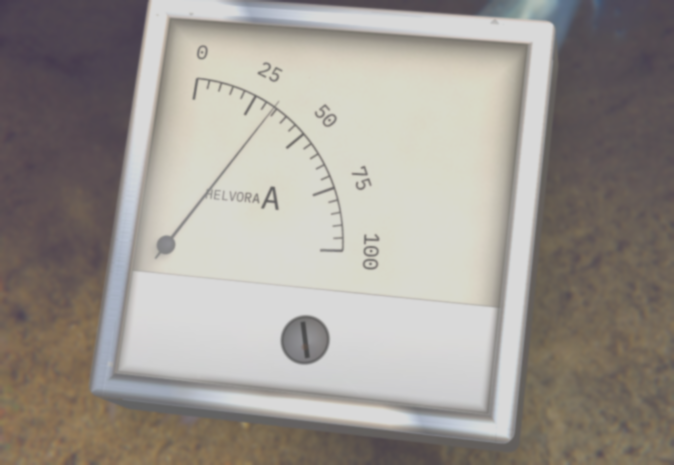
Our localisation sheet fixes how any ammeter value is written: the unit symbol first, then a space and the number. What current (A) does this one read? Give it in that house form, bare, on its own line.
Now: A 35
